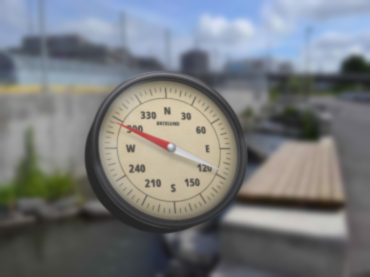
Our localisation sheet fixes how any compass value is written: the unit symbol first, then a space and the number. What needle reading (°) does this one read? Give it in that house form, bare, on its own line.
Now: ° 295
